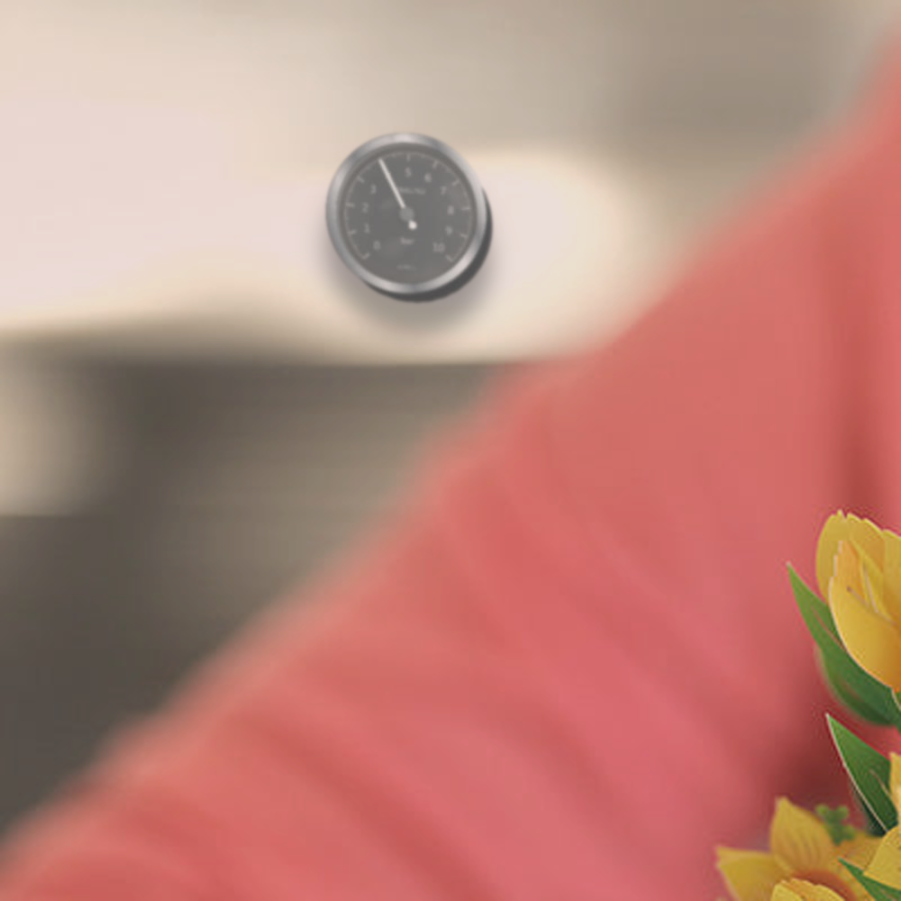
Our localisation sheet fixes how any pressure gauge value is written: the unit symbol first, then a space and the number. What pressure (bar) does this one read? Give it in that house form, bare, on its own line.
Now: bar 4
